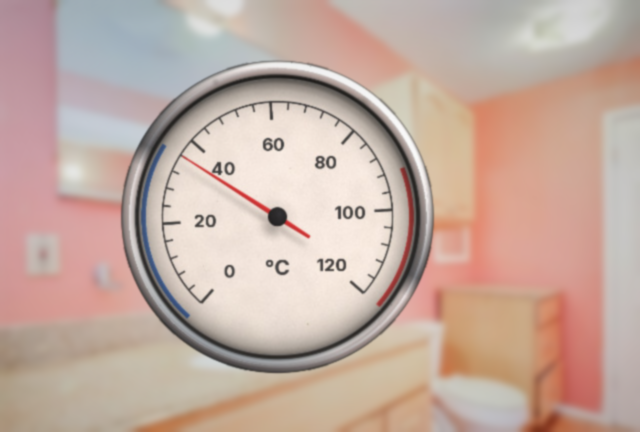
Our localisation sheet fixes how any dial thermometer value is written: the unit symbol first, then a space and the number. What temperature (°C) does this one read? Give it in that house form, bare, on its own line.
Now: °C 36
